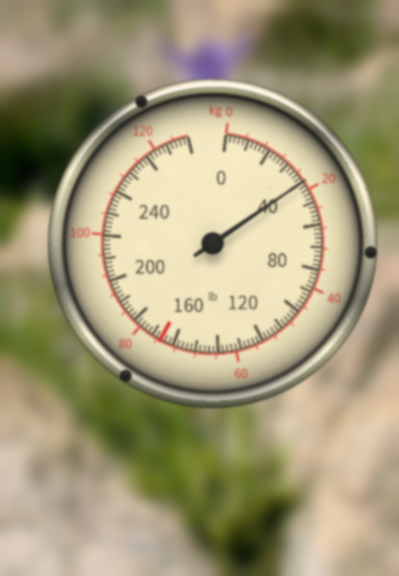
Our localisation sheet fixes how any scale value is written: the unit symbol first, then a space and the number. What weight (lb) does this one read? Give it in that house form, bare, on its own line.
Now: lb 40
